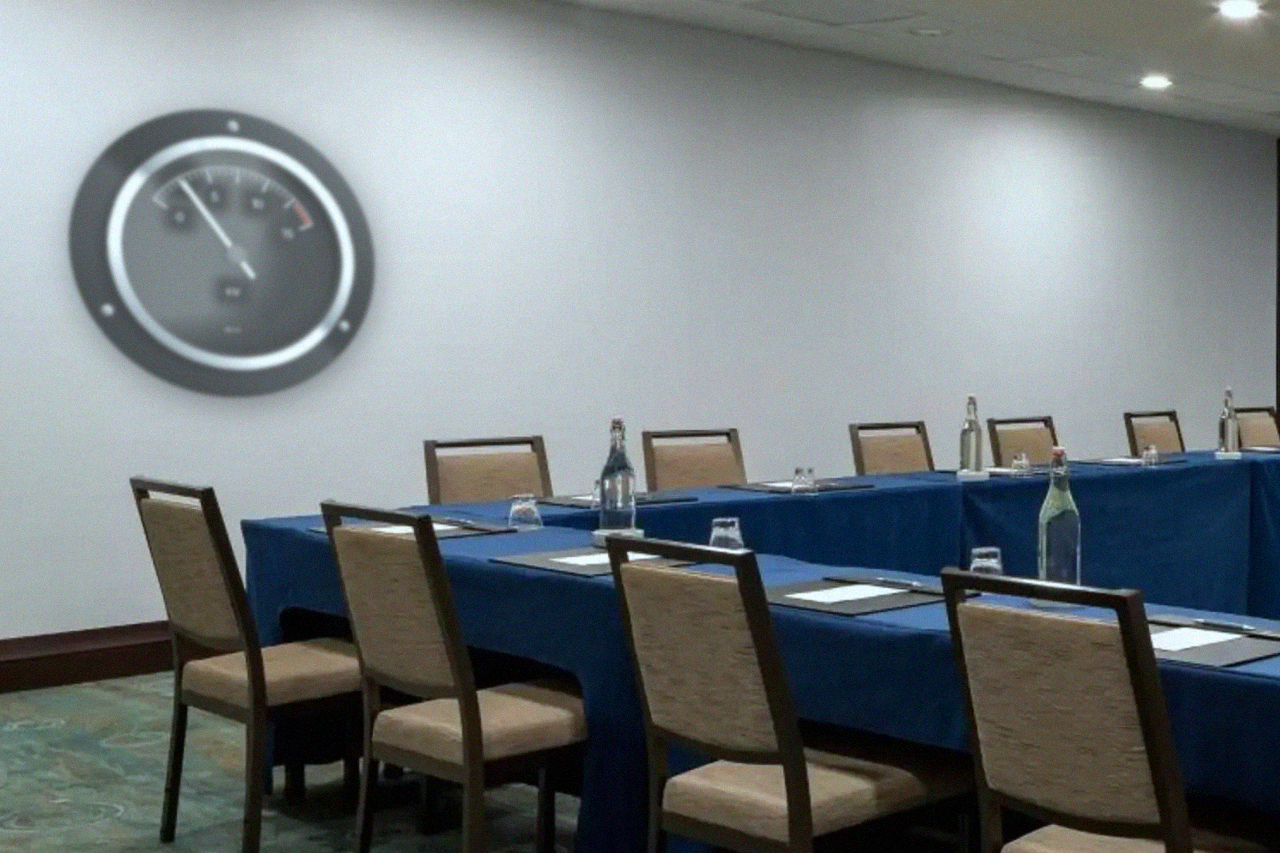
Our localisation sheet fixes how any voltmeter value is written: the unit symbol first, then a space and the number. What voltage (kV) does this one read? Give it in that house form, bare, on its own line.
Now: kV 2.5
